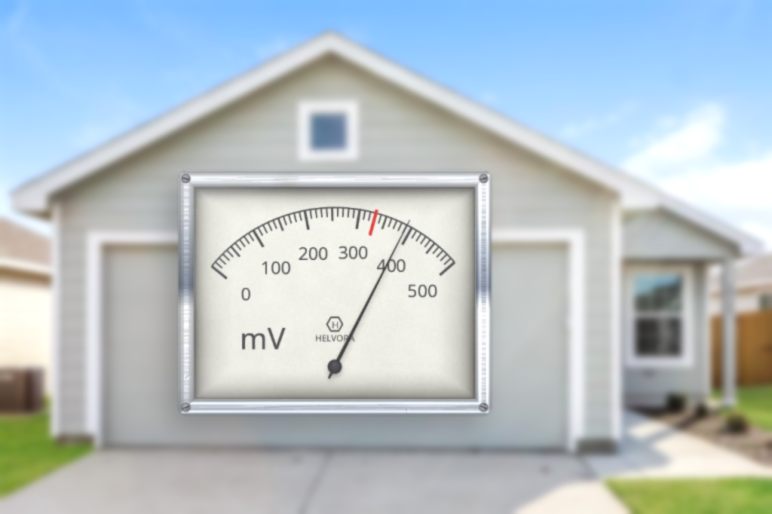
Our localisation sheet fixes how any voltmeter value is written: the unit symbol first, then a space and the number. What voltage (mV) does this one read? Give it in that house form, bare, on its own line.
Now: mV 390
